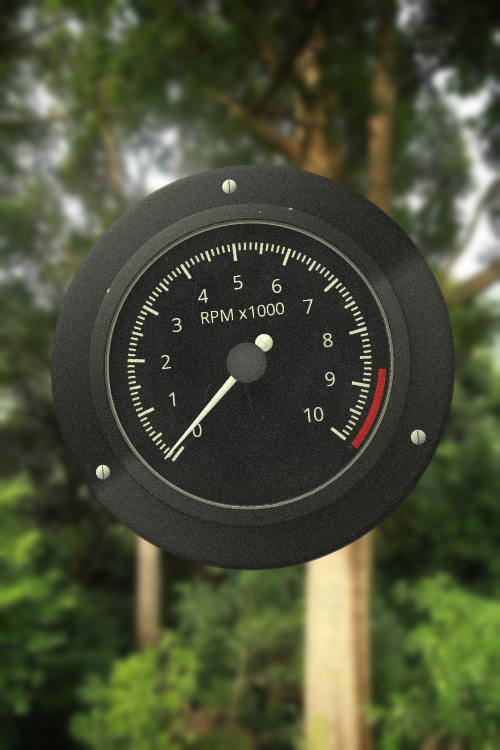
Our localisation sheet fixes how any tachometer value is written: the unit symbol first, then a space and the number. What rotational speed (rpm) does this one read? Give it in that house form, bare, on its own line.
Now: rpm 100
